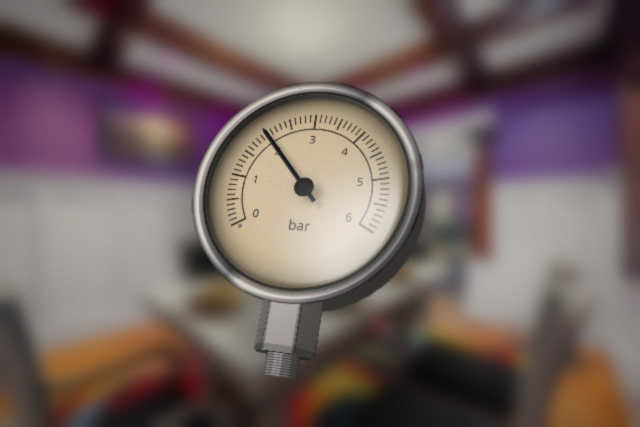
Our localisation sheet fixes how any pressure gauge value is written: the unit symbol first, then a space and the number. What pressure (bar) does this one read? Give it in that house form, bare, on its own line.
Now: bar 2
